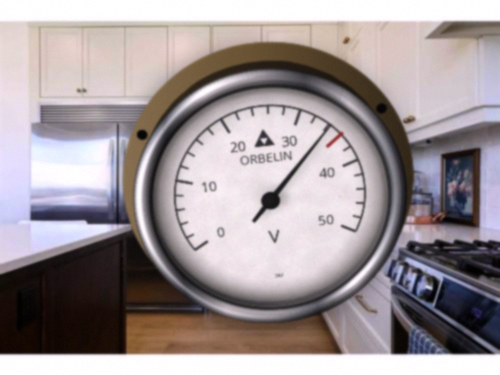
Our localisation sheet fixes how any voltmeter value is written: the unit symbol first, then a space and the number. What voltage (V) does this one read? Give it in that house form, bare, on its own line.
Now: V 34
